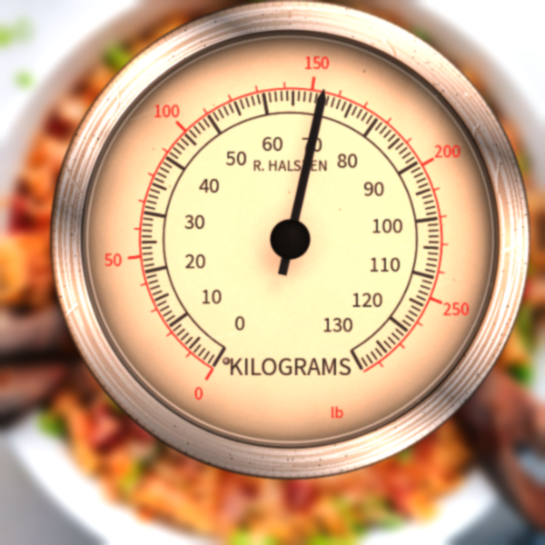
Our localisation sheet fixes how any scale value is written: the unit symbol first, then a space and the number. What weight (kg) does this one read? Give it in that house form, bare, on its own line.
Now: kg 70
